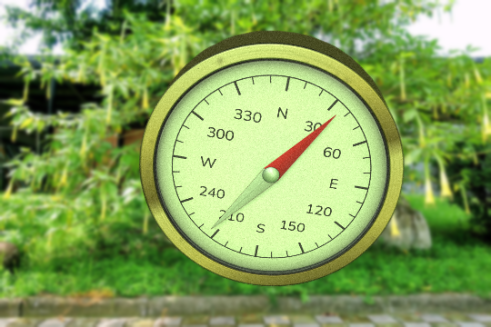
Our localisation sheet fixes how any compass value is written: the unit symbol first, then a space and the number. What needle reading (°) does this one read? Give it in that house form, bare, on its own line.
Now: ° 35
